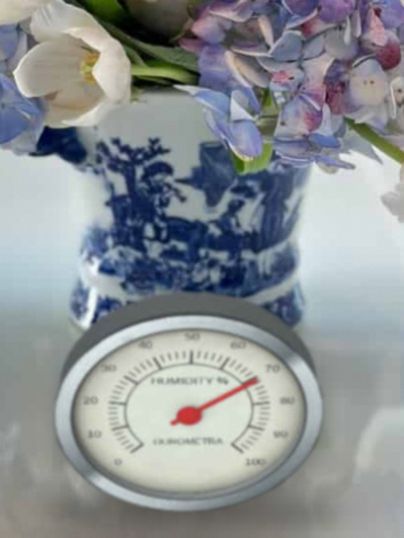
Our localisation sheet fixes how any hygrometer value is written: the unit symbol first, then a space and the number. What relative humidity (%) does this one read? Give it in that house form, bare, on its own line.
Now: % 70
